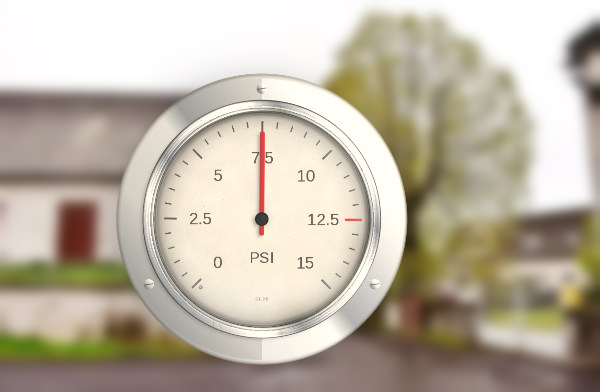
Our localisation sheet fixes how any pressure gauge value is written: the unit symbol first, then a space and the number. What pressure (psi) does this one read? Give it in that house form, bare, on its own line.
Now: psi 7.5
